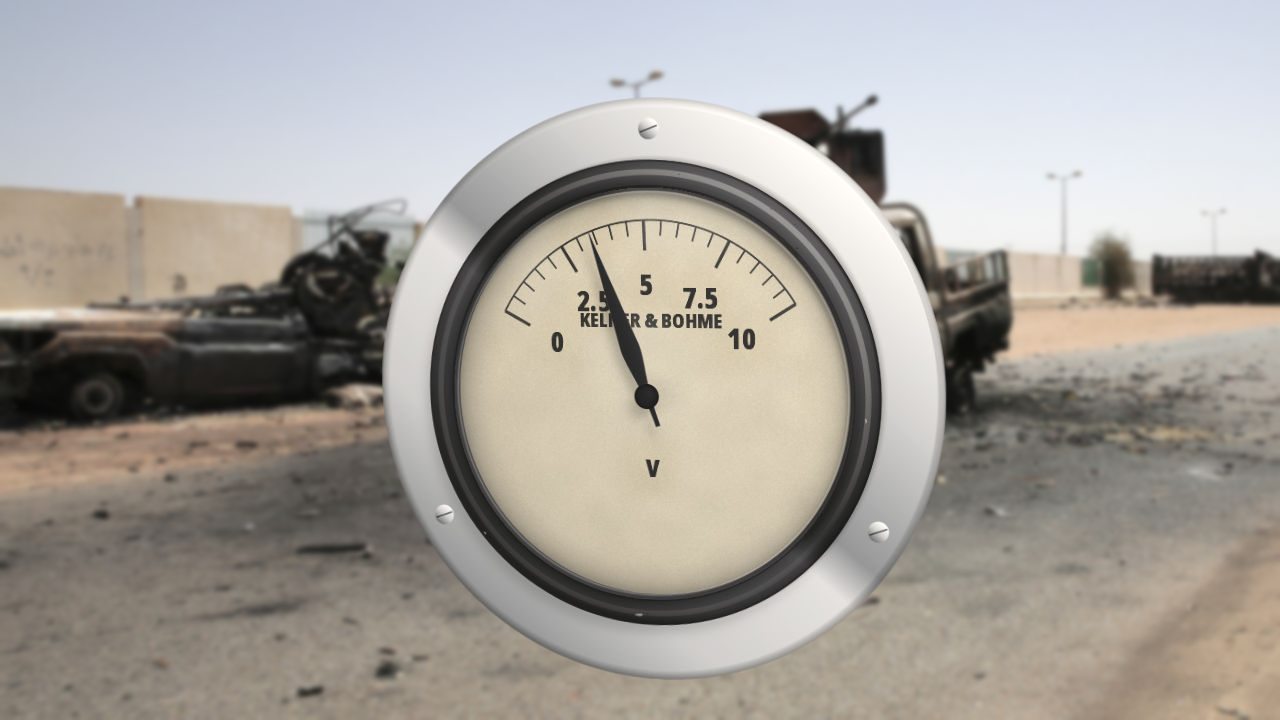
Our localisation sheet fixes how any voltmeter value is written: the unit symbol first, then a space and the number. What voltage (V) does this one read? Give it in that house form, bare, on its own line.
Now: V 3.5
